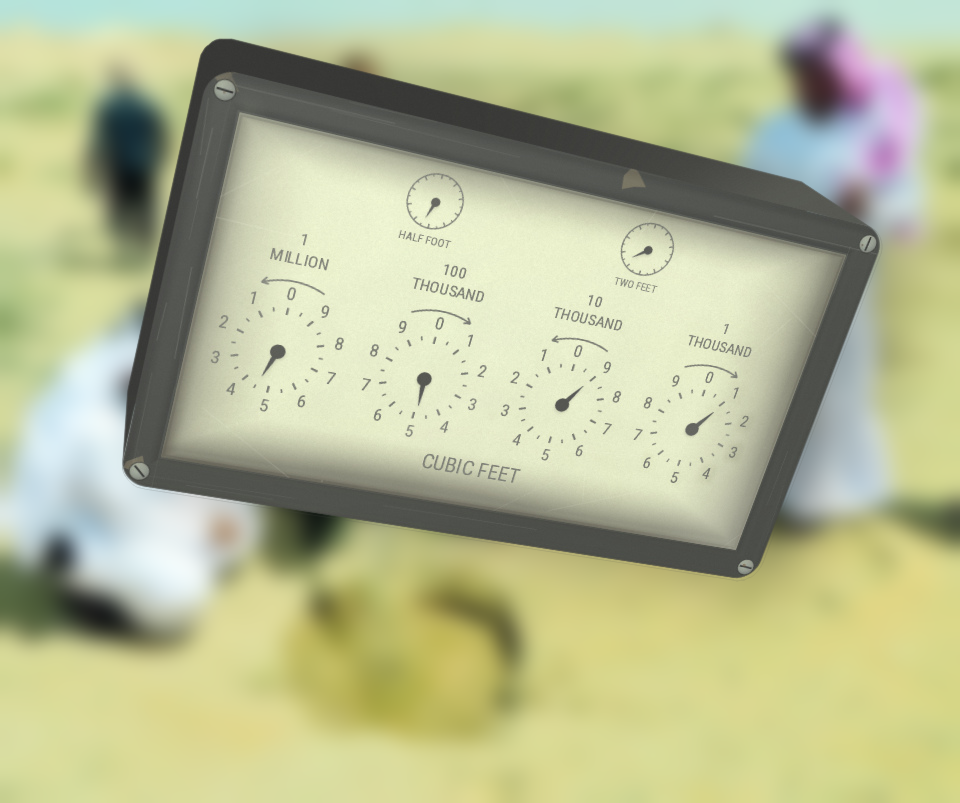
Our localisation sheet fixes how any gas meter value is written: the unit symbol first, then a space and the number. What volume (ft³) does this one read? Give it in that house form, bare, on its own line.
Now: ft³ 449100
